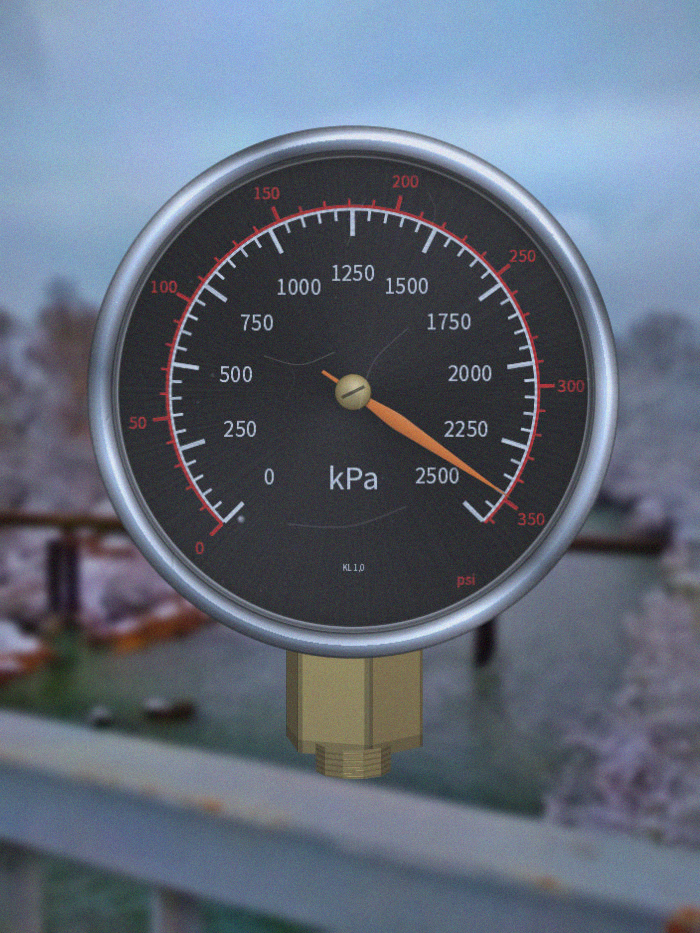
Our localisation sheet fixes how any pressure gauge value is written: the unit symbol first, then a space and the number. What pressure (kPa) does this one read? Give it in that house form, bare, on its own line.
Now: kPa 2400
